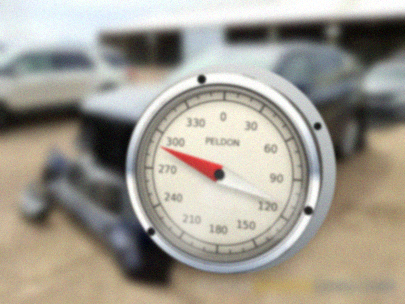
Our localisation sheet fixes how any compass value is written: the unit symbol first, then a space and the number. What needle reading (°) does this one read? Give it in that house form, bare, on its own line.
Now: ° 290
